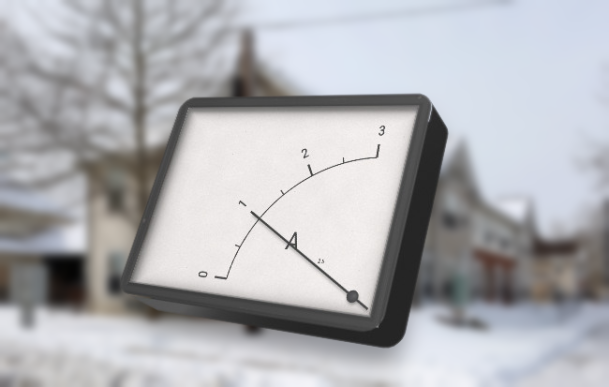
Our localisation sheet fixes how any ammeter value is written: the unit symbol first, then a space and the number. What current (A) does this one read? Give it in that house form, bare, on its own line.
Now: A 1
